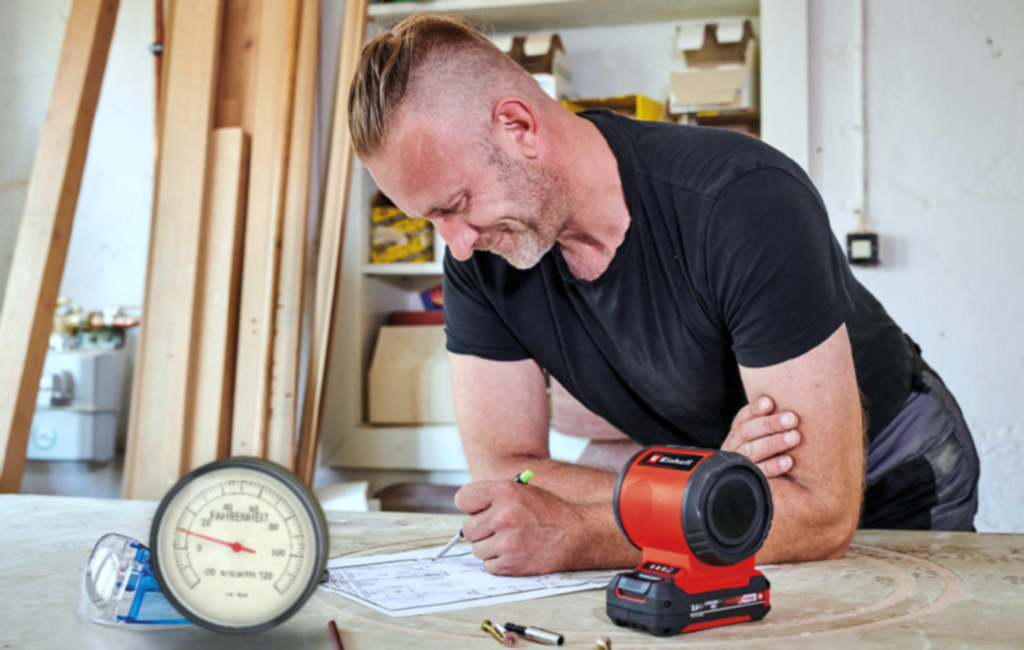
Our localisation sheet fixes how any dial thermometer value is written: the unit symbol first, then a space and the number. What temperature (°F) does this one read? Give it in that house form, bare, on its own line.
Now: °F 10
